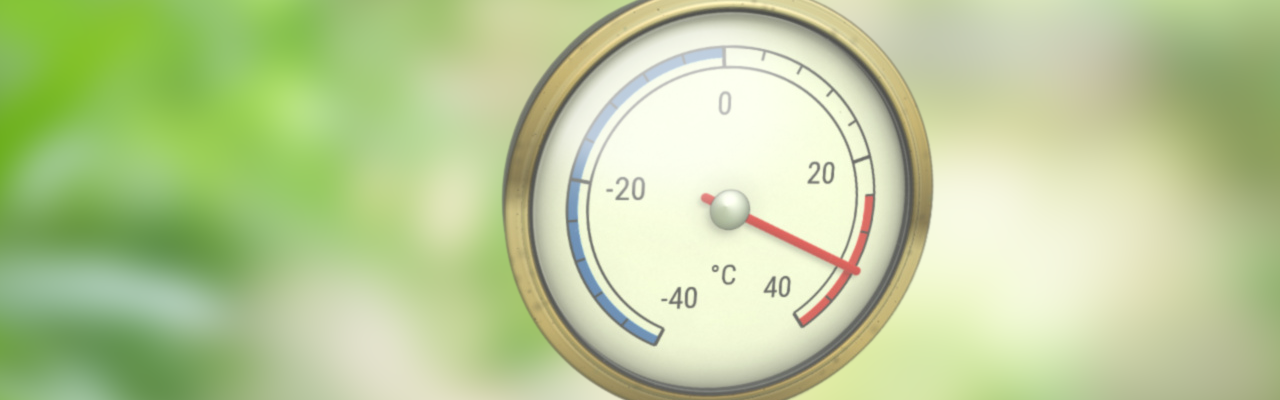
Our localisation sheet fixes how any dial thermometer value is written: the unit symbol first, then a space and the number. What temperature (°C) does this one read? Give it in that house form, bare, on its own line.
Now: °C 32
